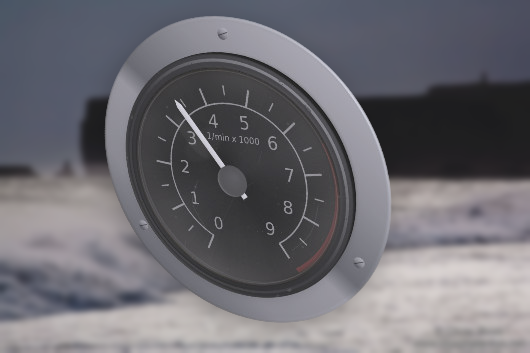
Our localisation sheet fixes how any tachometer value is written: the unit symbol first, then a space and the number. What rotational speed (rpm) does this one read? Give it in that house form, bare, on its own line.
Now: rpm 3500
